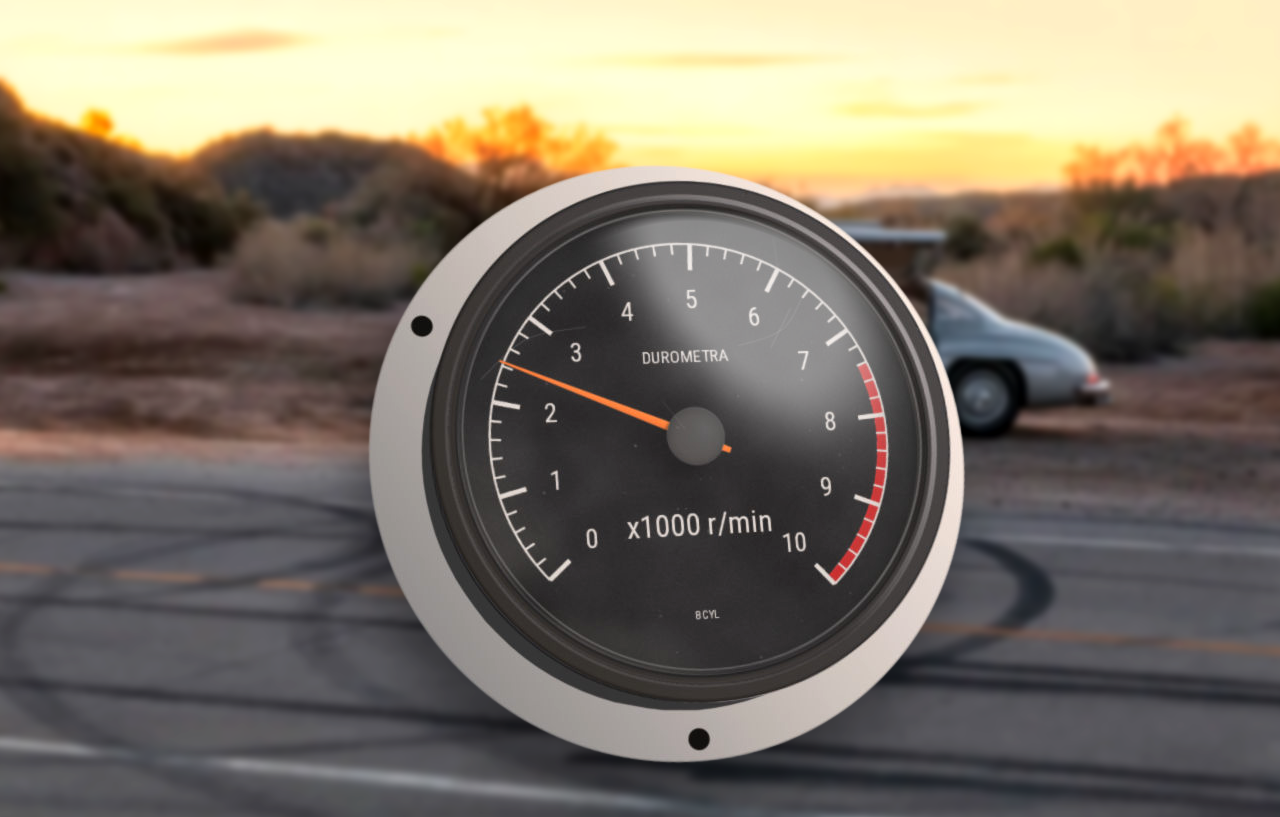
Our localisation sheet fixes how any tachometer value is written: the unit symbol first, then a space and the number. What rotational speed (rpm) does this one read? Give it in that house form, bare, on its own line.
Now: rpm 2400
